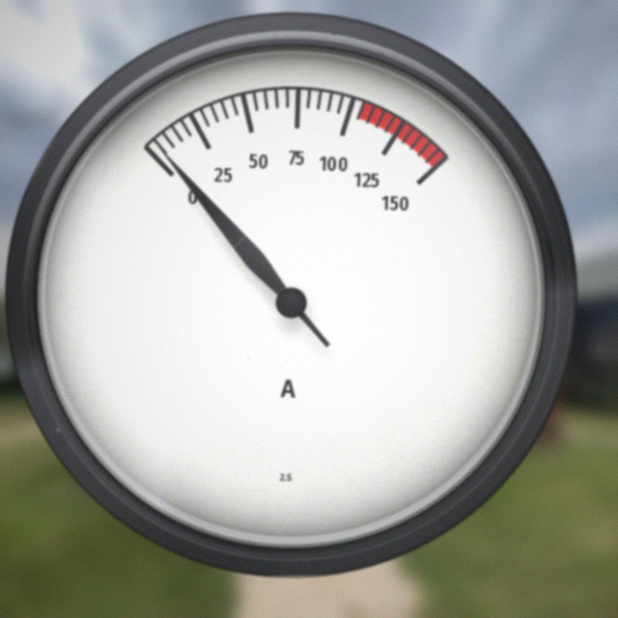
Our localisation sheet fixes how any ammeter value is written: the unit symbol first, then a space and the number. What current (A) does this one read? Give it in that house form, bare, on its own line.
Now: A 5
